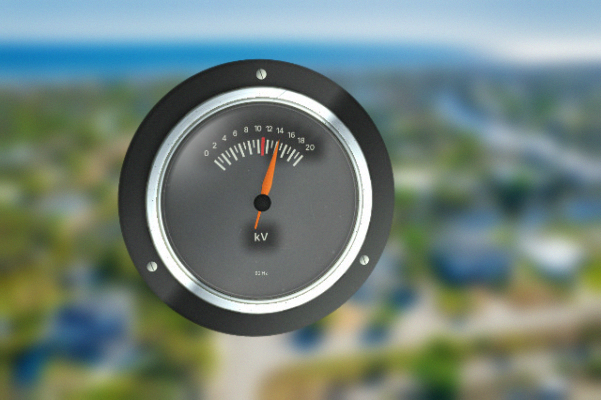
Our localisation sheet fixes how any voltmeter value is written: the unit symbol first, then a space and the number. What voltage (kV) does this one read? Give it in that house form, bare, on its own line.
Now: kV 14
